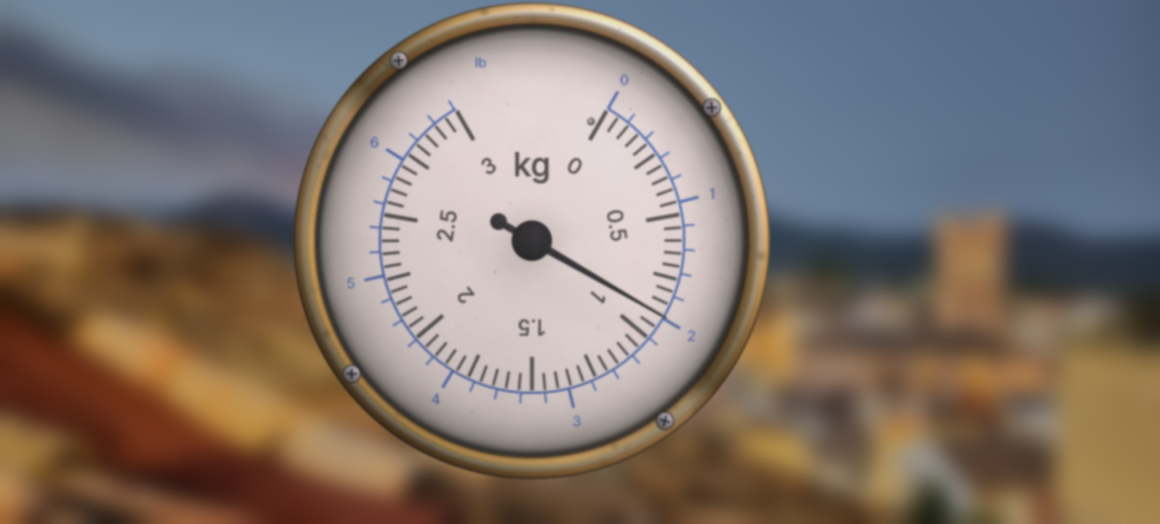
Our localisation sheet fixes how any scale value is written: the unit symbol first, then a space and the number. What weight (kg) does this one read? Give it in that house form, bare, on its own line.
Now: kg 0.9
